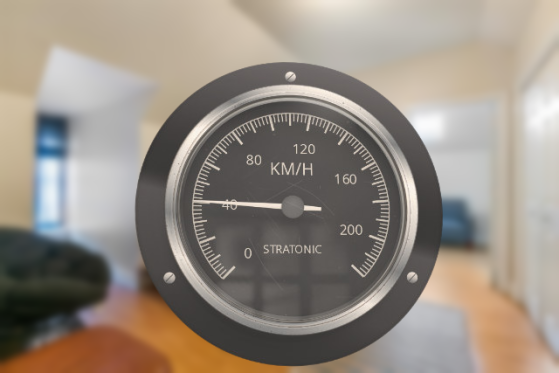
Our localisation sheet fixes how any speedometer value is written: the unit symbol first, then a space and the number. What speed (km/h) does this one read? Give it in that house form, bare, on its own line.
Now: km/h 40
